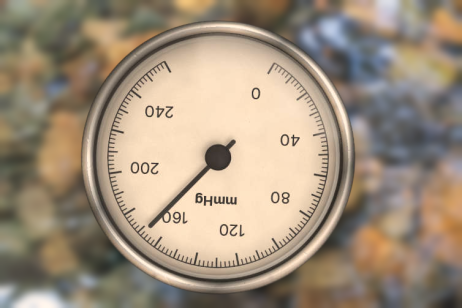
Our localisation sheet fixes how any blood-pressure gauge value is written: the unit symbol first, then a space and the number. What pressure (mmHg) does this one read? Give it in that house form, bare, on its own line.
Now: mmHg 168
